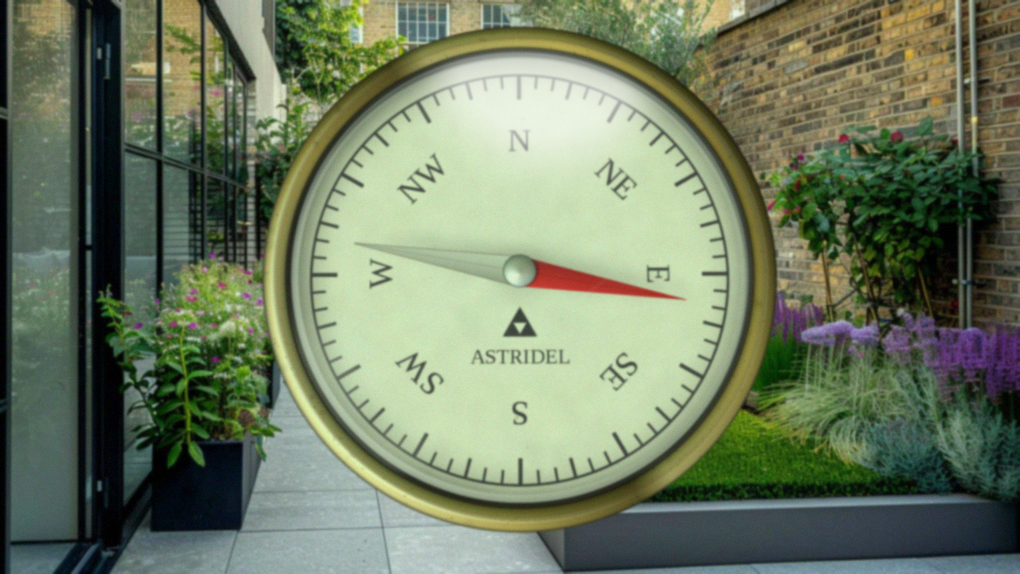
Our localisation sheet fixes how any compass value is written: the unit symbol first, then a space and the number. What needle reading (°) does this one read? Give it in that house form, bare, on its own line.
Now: ° 100
